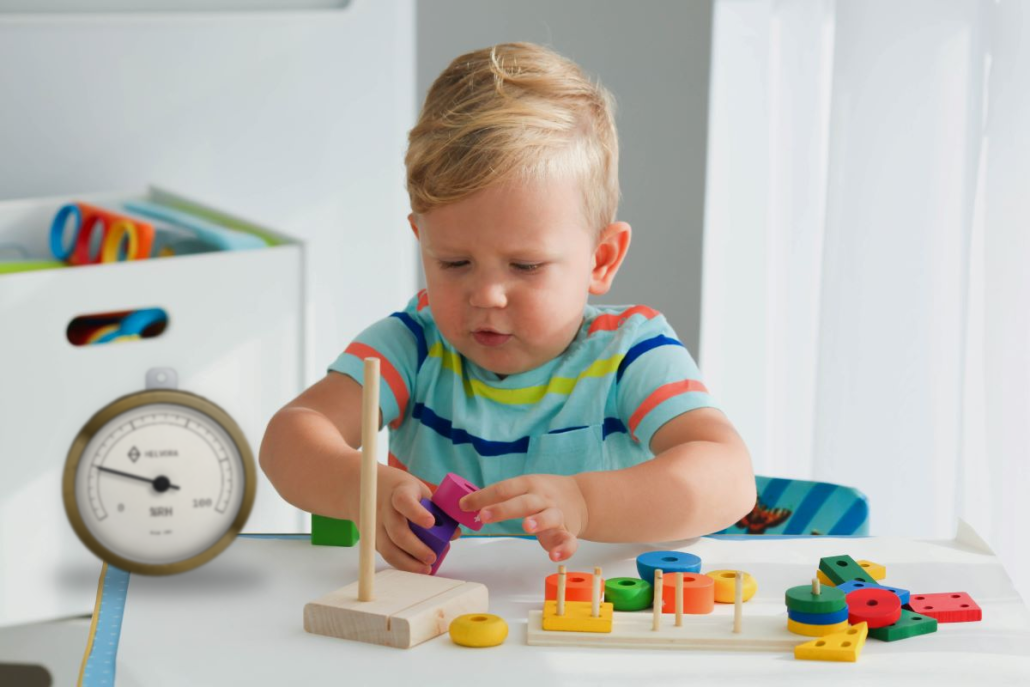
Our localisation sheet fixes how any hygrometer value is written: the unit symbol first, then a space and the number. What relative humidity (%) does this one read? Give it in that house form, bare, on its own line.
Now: % 20
